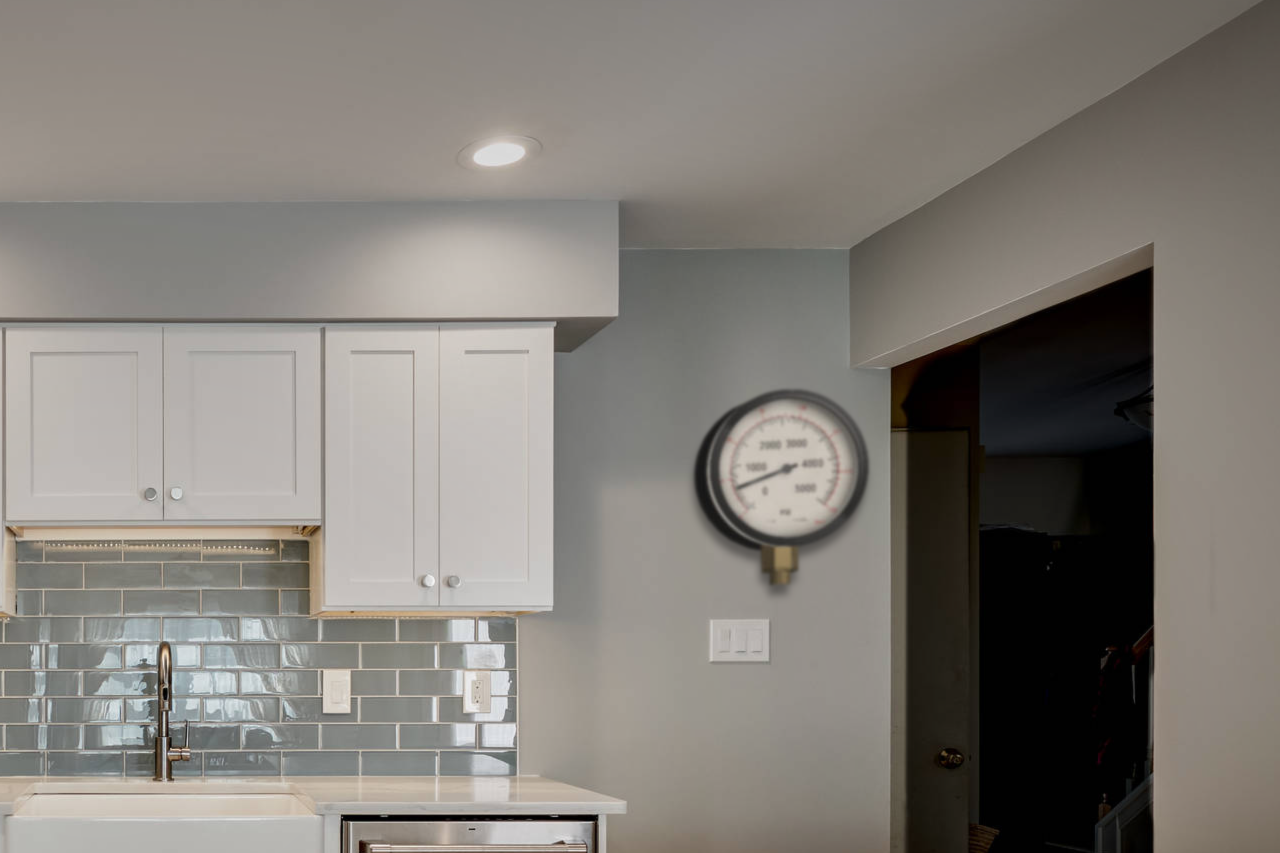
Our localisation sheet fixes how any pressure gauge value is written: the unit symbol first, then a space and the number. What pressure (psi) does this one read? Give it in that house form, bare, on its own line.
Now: psi 500
